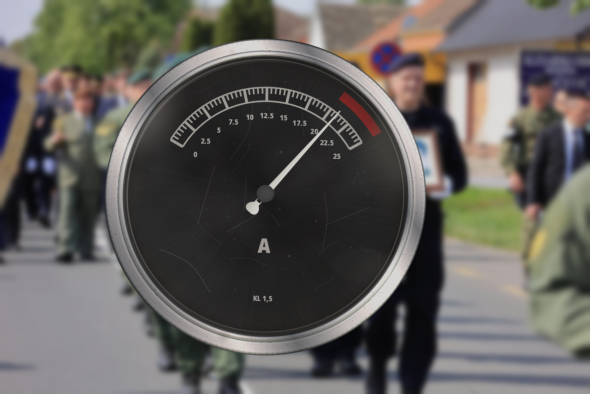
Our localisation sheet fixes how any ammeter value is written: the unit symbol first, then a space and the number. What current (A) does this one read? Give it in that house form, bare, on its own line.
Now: A 21
